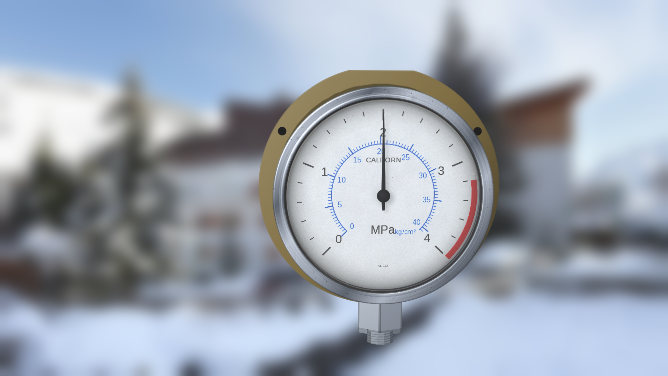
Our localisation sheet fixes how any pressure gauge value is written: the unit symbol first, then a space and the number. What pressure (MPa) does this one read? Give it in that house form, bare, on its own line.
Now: MPa 2
